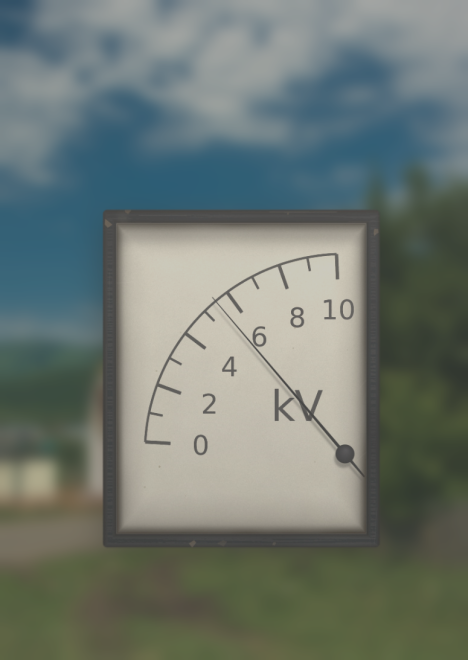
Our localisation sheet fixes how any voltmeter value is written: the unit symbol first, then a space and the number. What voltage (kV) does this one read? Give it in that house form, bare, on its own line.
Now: kV 5.5
